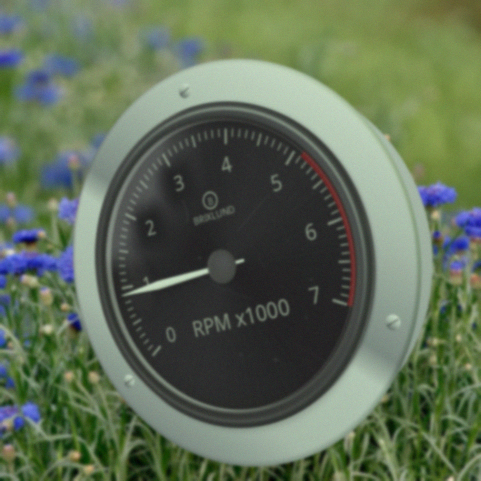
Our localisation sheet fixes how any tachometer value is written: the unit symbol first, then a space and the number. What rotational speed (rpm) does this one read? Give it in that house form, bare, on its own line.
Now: rpm 900
